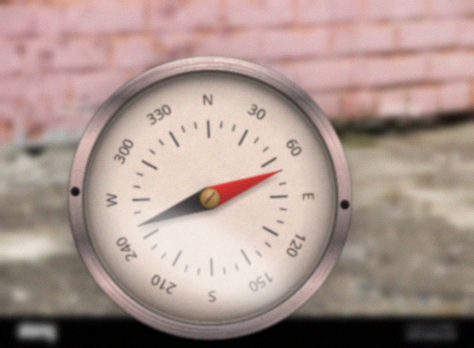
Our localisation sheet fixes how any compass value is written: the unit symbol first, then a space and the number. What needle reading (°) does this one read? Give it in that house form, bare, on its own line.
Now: ° 70
